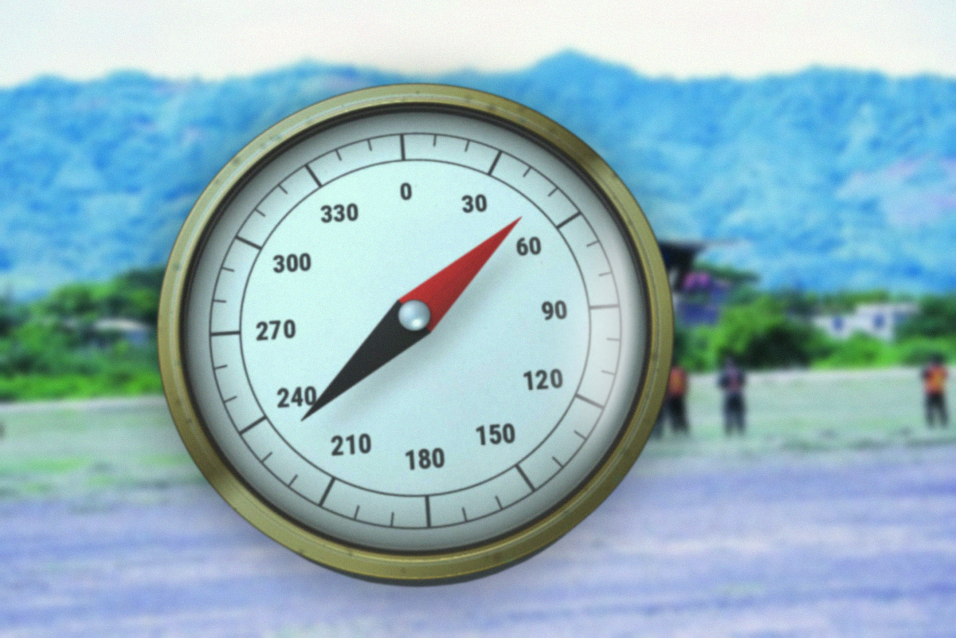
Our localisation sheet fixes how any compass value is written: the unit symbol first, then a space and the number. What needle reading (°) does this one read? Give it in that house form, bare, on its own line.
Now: ° 50
